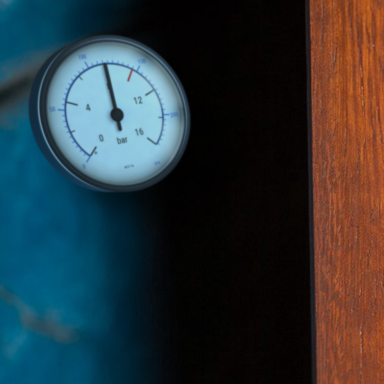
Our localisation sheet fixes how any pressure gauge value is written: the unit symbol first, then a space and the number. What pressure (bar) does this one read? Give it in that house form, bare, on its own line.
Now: bar 8
